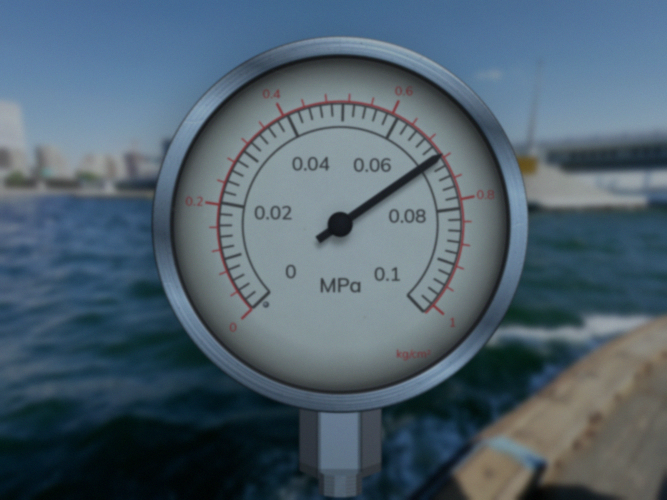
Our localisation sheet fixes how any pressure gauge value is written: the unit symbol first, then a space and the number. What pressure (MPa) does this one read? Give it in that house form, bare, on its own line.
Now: MPa 0.07
